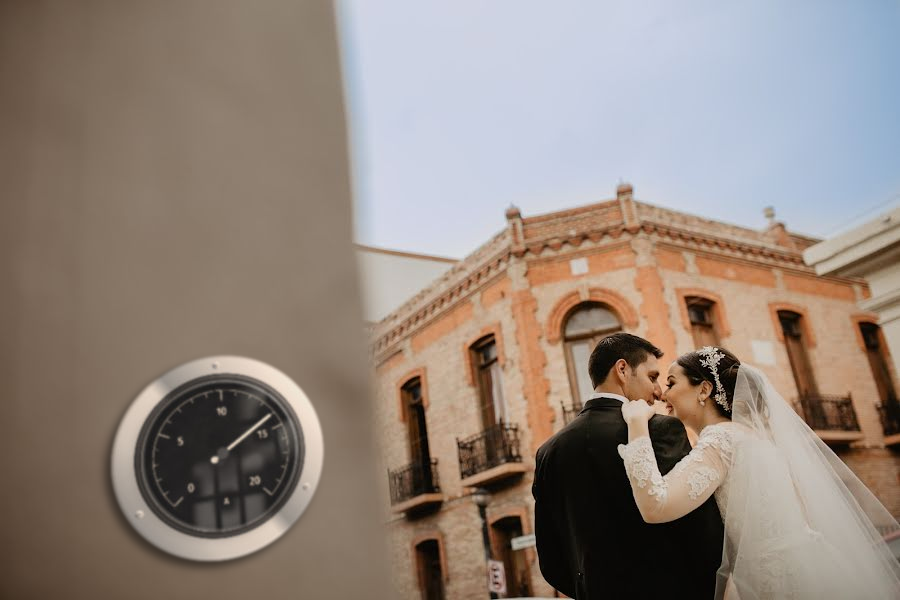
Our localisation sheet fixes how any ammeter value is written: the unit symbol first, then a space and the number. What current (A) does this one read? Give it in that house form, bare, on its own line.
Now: A 14
